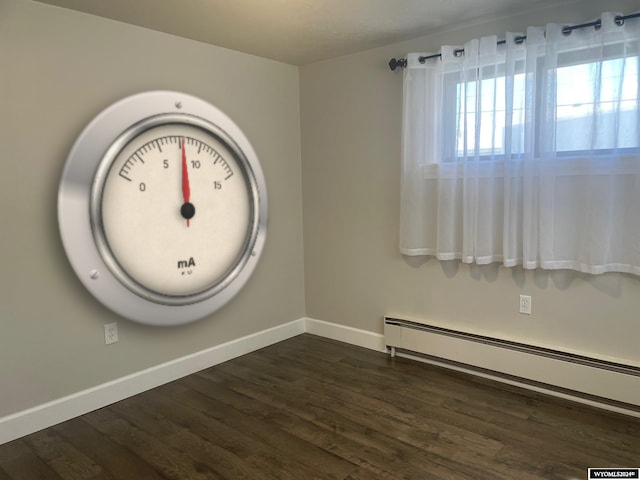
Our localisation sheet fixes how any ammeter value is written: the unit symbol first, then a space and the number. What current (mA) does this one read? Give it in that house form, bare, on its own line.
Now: mA 7.5
